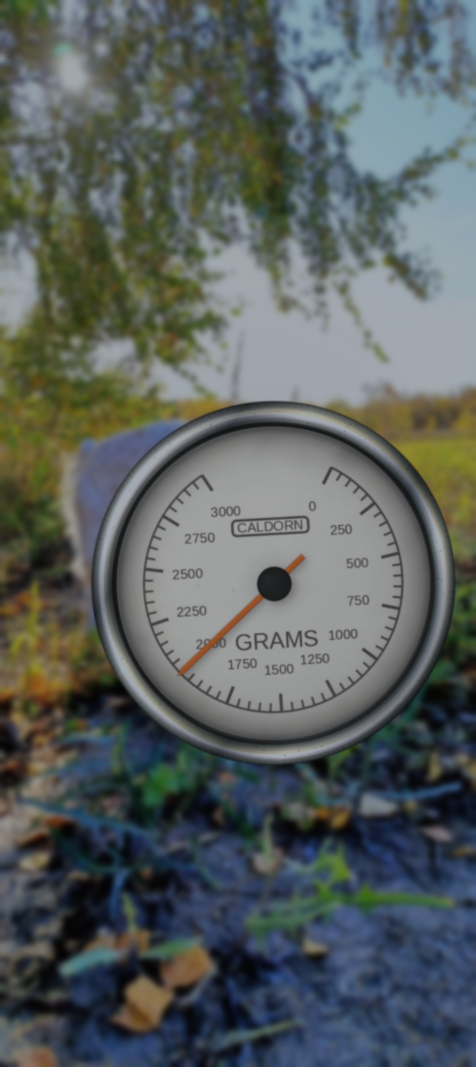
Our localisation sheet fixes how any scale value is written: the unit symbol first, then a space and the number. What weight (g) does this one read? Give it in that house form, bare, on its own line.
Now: g 2000
